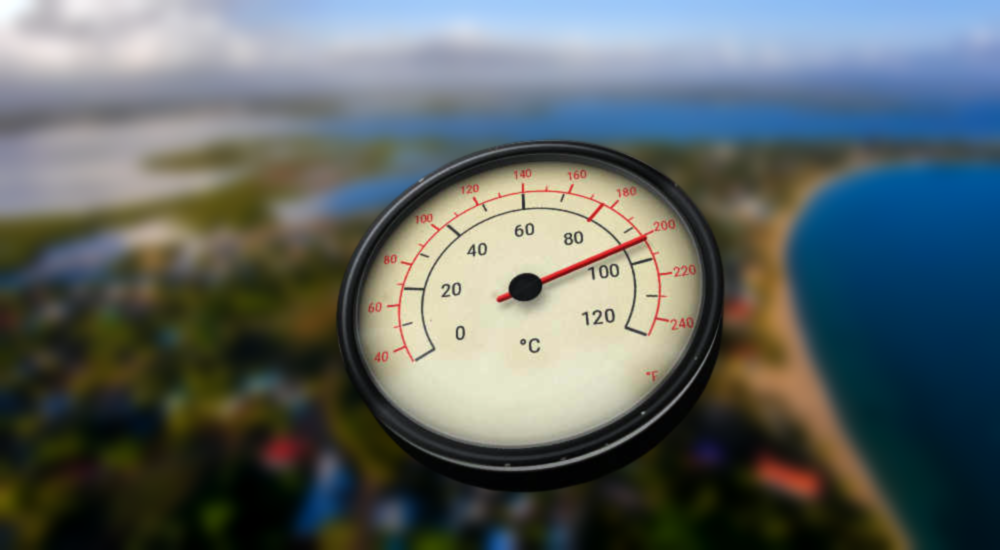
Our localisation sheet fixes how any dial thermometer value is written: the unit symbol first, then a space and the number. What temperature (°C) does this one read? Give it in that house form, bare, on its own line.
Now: °C 95
